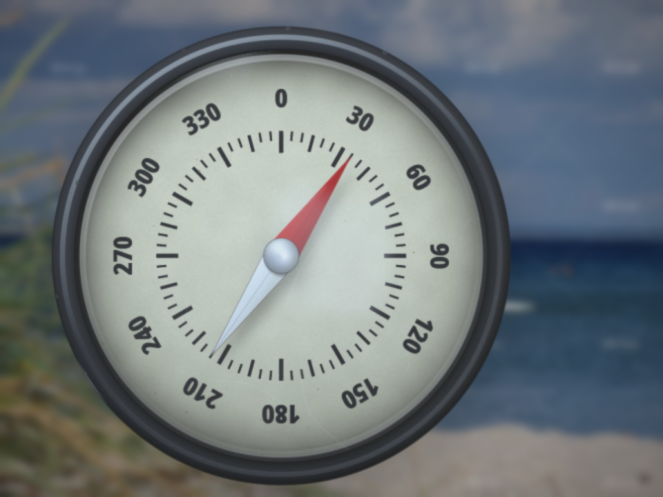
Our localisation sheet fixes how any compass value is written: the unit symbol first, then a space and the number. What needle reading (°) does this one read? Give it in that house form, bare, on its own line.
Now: ° 35
